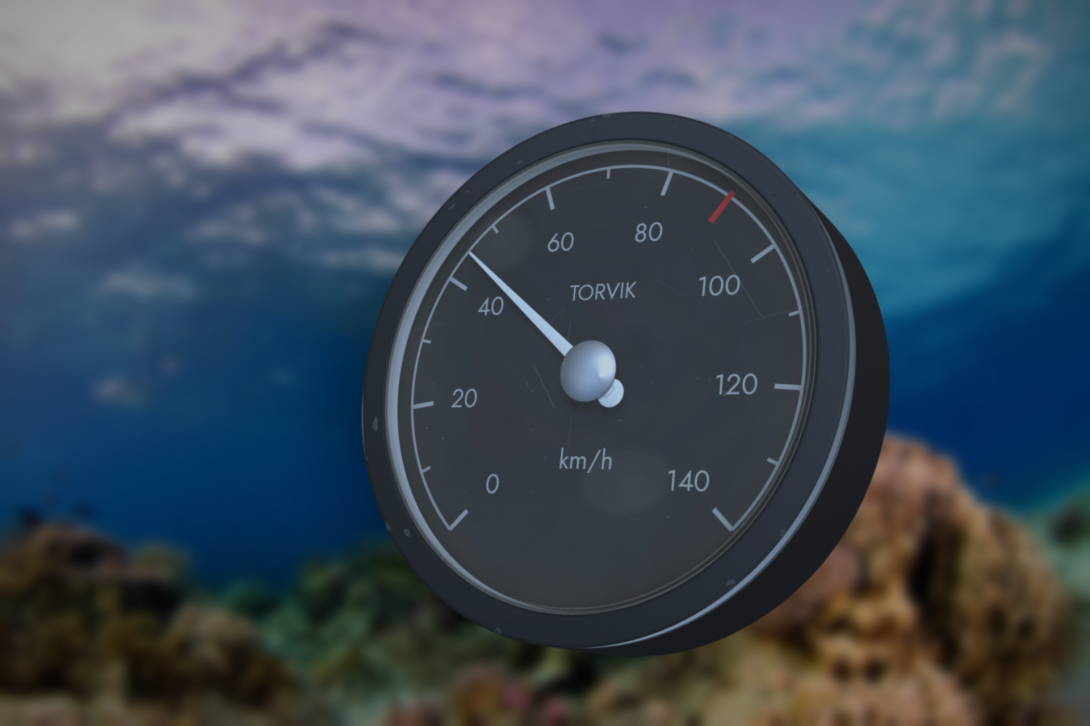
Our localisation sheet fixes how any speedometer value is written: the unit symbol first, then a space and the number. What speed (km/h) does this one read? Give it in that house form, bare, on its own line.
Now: km/h 45
